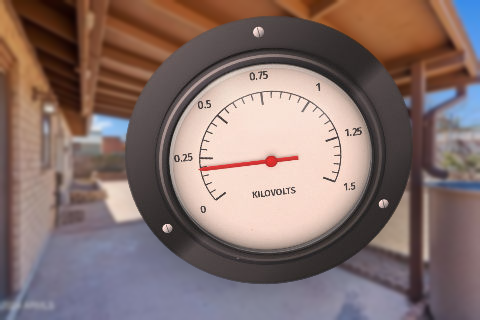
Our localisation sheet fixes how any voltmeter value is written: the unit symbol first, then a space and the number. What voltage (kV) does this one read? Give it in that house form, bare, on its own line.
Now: kV 0.2
